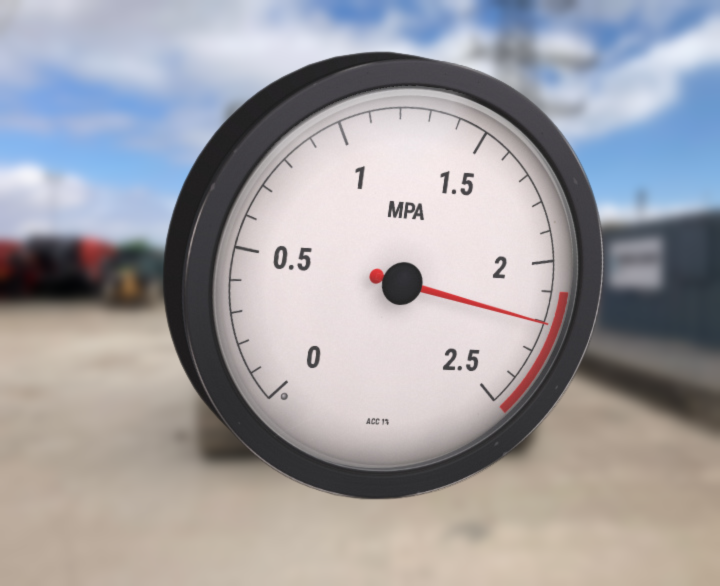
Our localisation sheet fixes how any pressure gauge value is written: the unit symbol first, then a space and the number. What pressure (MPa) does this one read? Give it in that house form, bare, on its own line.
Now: MPa 2.2
